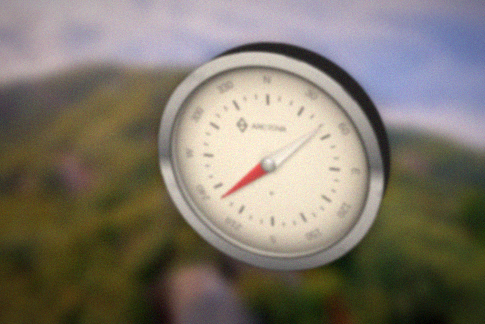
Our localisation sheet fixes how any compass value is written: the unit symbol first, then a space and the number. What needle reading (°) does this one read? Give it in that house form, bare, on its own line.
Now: ° 230
